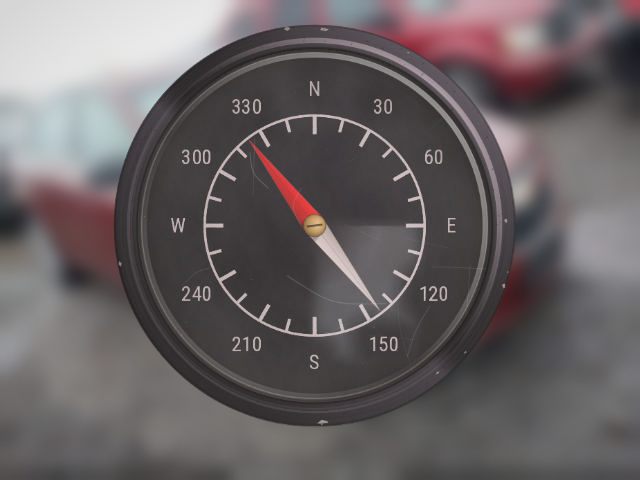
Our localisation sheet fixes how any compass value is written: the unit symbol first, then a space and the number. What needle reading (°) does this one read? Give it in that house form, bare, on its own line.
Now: ° 322.5
